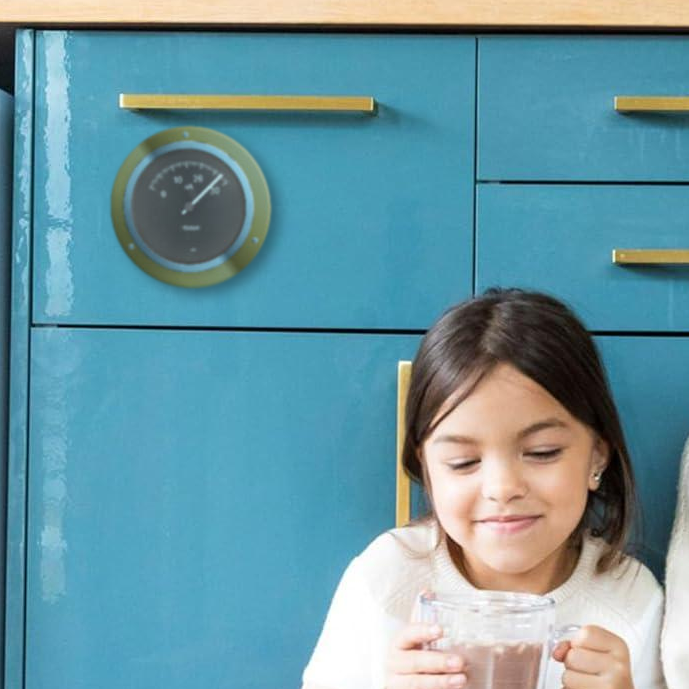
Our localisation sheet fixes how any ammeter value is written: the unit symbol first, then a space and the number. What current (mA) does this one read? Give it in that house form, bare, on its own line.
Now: mA 27.5
